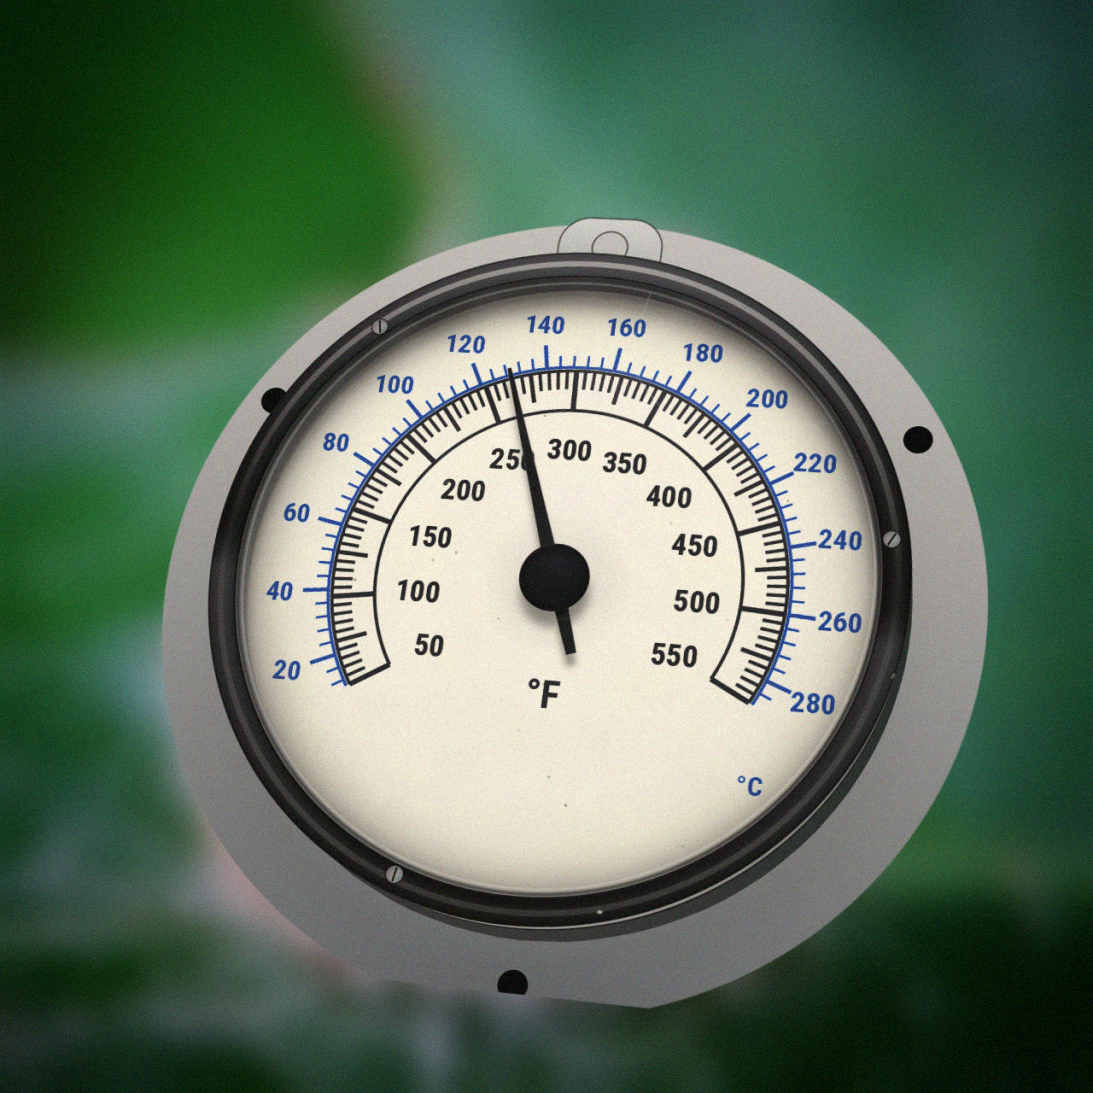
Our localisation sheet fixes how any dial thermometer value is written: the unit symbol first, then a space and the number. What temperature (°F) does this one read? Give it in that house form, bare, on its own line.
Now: °F 265
